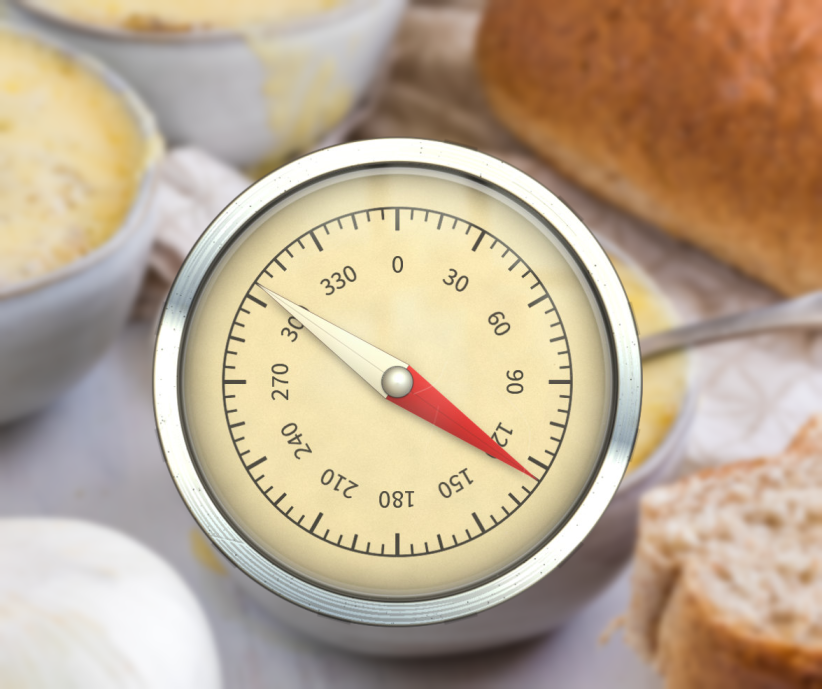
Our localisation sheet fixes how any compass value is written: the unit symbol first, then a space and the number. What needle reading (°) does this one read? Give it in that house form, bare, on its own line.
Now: ° 125
